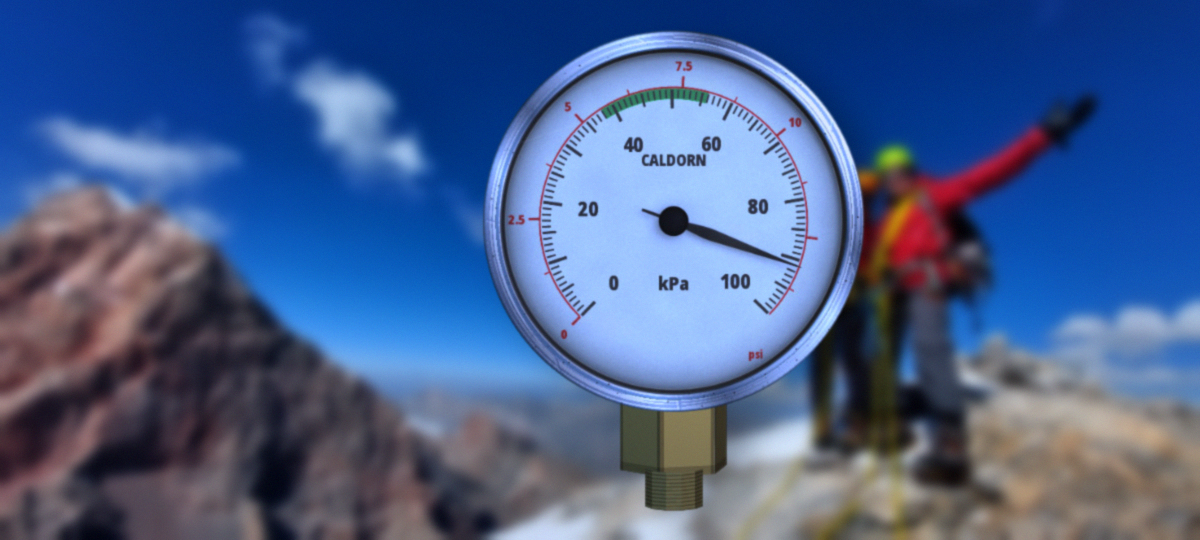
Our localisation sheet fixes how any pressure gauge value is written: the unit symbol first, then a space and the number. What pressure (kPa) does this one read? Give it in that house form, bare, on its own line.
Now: kPa 91
